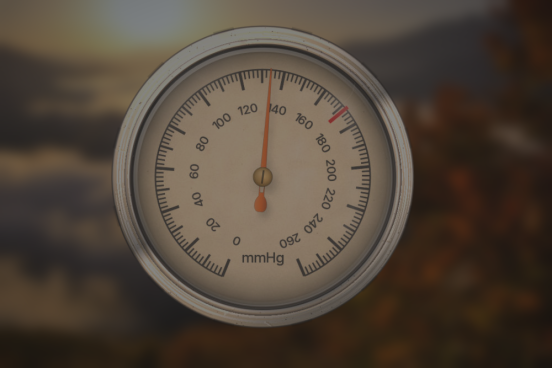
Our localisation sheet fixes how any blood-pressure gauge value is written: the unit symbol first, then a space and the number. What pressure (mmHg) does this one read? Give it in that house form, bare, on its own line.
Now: mmHg 134
